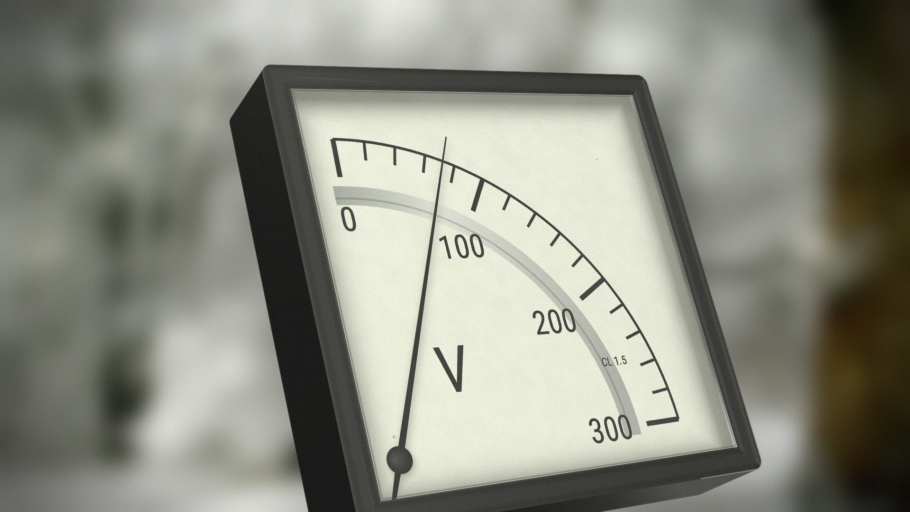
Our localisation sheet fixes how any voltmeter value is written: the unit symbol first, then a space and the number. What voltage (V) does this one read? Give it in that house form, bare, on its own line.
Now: V 70
